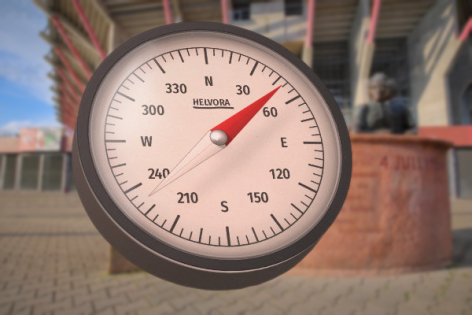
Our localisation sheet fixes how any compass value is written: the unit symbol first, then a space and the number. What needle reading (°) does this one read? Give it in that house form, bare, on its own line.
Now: ° 50
